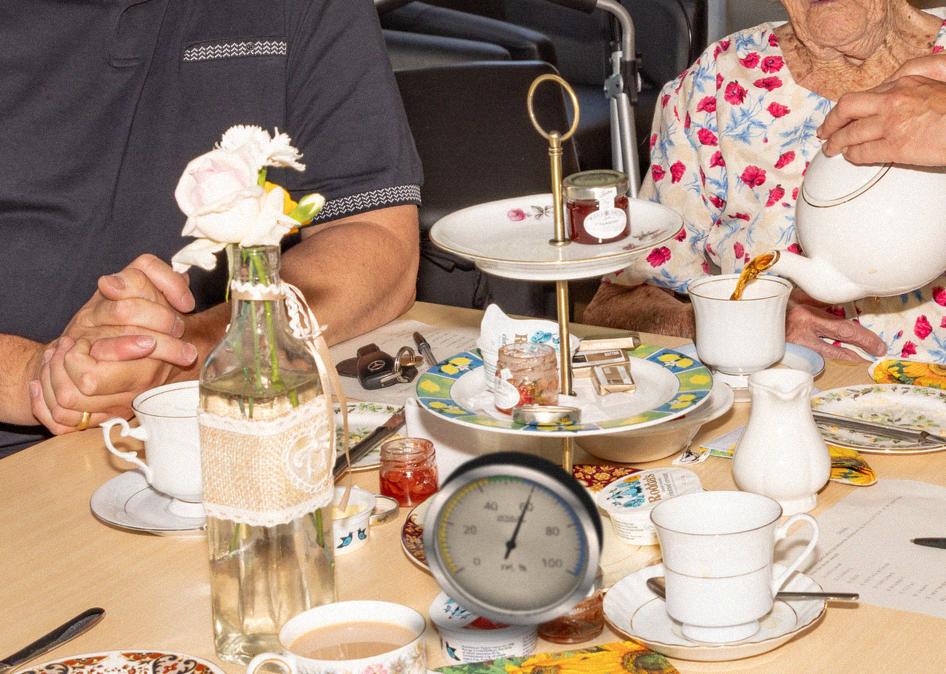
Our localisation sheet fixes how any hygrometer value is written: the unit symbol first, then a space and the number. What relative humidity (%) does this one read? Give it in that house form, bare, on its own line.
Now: % 60
